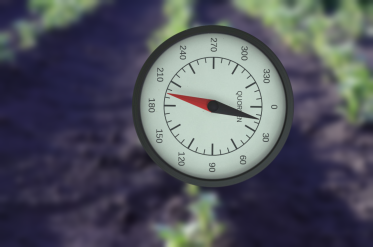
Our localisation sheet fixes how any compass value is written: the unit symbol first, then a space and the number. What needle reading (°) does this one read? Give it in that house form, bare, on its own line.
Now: ° 195
